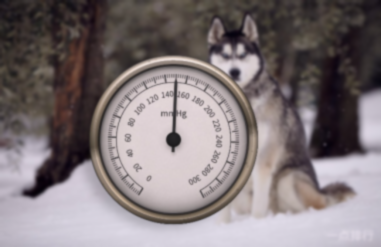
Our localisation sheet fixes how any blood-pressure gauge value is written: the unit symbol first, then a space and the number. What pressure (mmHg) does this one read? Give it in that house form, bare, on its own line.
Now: mmHg 150
